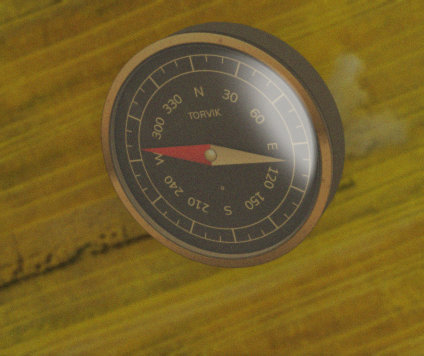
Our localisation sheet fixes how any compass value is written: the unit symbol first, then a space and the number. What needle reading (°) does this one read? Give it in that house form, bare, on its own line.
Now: ° 280
